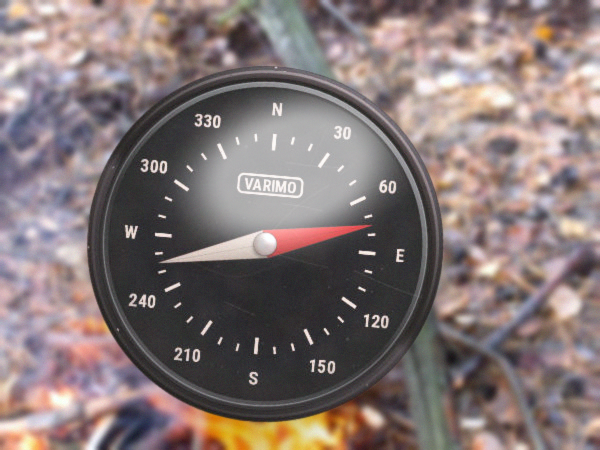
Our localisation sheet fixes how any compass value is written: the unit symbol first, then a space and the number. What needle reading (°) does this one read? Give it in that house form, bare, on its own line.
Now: ° 75
